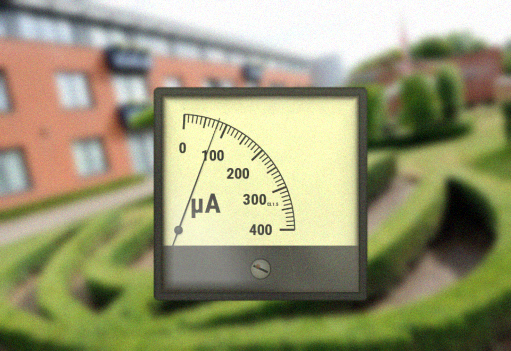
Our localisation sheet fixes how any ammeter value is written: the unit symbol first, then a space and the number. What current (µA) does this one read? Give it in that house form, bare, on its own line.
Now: µA 80
